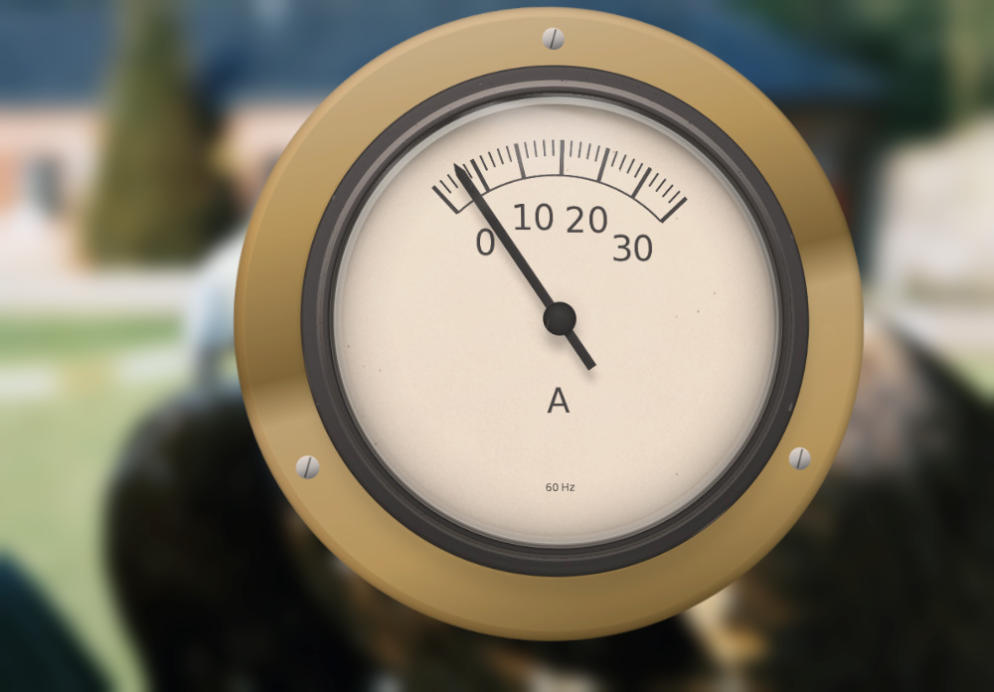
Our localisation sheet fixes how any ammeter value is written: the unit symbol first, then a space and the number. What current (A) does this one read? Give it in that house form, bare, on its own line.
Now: A 3
